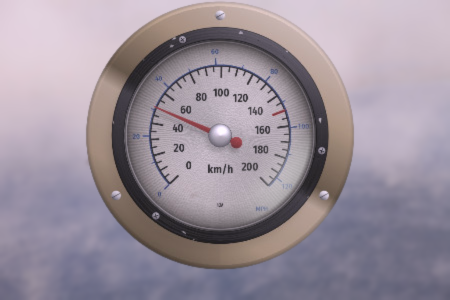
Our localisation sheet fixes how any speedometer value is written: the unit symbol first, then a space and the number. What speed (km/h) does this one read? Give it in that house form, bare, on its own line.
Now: km/h 50
